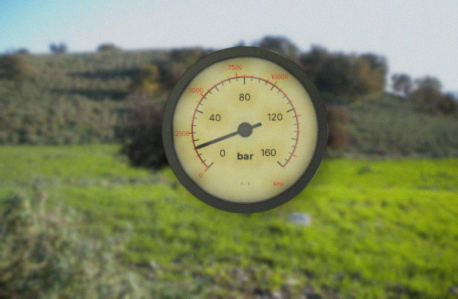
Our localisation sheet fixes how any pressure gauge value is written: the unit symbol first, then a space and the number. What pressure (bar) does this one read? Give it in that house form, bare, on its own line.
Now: bar 15
